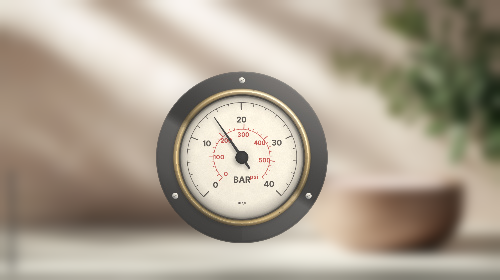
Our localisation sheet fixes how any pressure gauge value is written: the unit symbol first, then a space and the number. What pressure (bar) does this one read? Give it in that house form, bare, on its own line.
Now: bar 15
